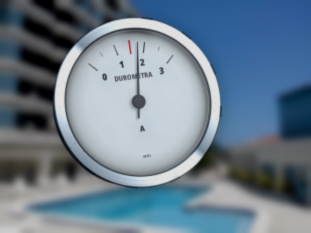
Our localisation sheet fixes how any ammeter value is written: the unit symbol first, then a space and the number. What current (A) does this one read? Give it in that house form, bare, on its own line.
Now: A 1.75
